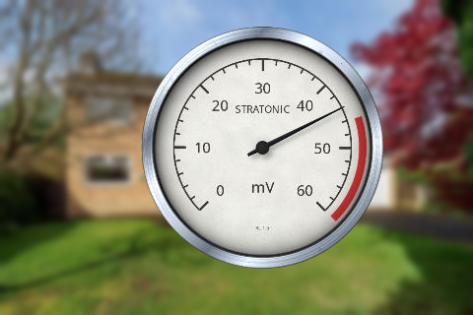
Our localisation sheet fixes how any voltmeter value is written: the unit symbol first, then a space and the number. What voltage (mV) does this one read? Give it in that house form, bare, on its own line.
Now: mV 44
